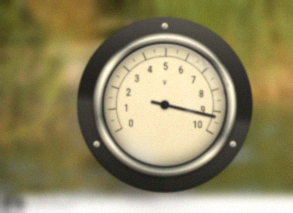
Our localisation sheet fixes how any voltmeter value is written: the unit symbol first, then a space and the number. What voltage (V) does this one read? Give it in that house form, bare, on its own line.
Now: V 9.25
